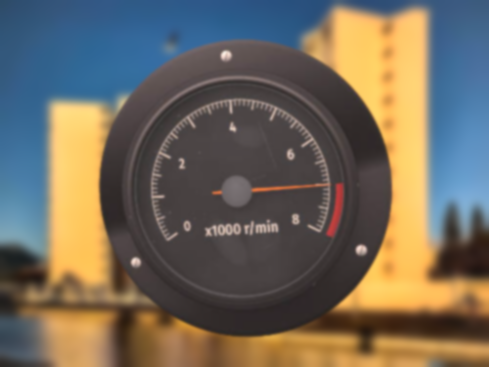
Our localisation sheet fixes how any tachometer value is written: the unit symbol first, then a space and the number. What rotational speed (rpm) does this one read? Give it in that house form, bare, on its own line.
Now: rpm 7000
